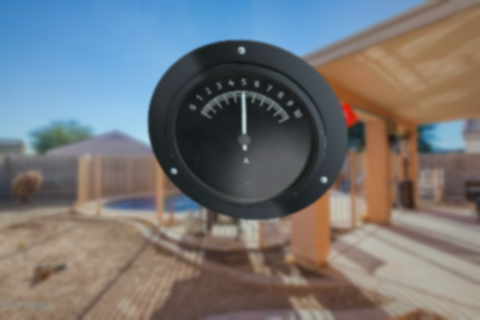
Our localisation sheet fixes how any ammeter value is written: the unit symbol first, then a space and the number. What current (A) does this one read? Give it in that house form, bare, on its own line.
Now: A 5
